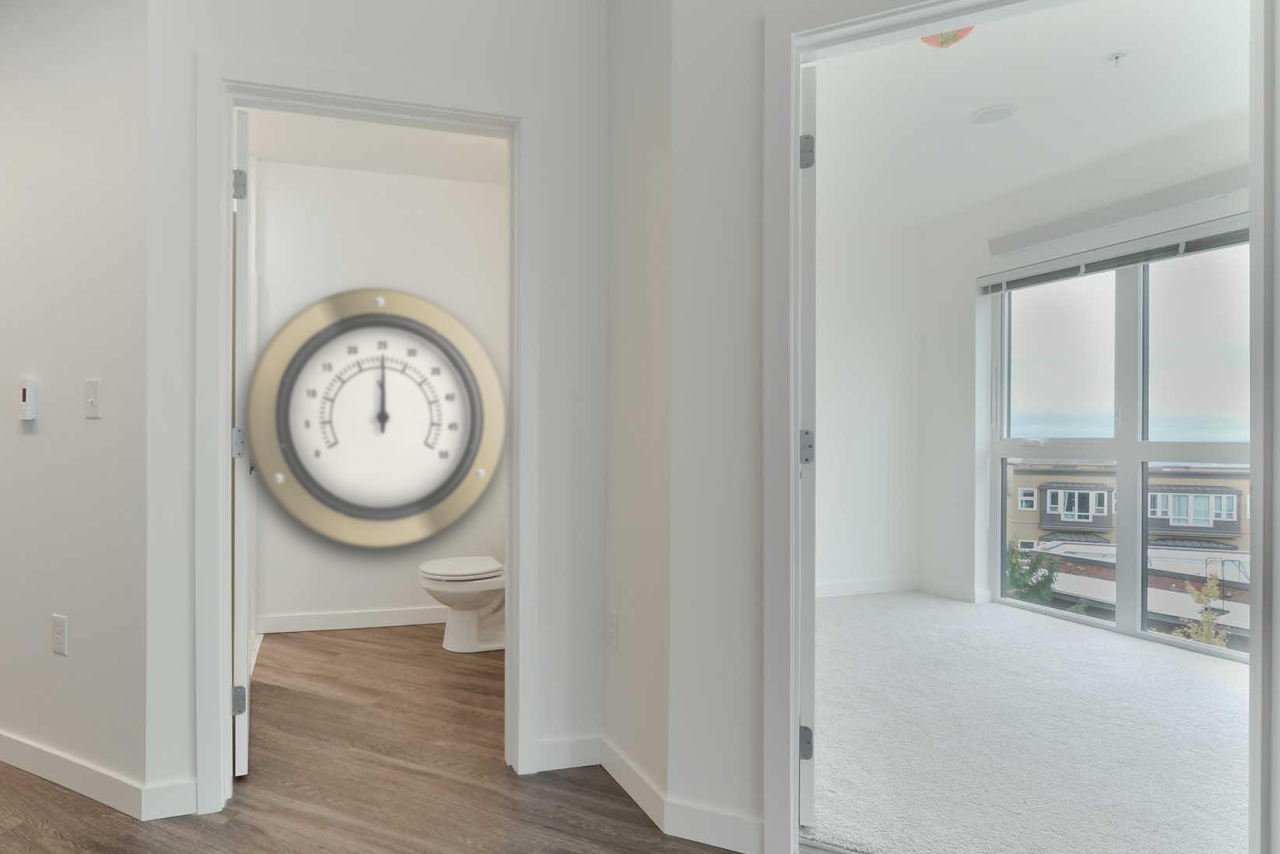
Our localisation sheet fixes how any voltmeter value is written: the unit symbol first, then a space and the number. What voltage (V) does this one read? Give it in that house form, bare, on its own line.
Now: V 25
